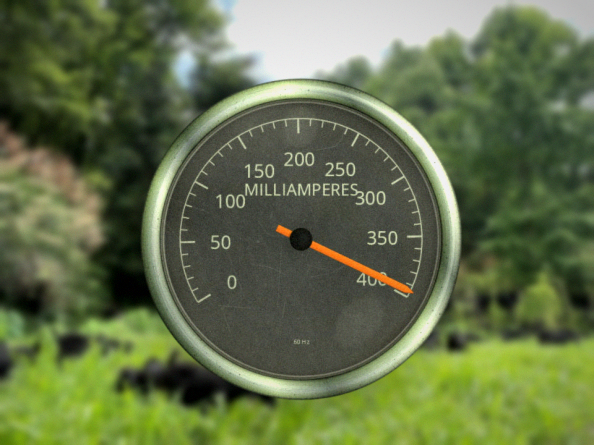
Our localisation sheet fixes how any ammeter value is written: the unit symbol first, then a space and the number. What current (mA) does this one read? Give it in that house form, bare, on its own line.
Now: mA 395
